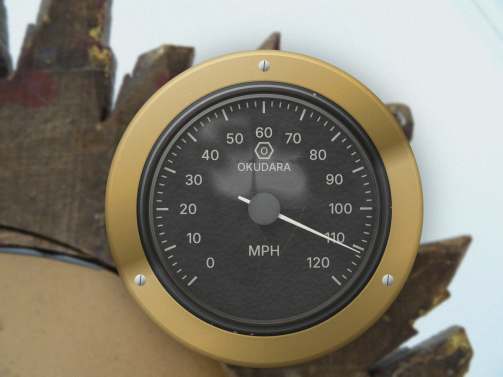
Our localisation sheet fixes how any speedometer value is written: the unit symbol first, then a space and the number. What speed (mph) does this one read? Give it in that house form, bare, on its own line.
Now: mph 111
